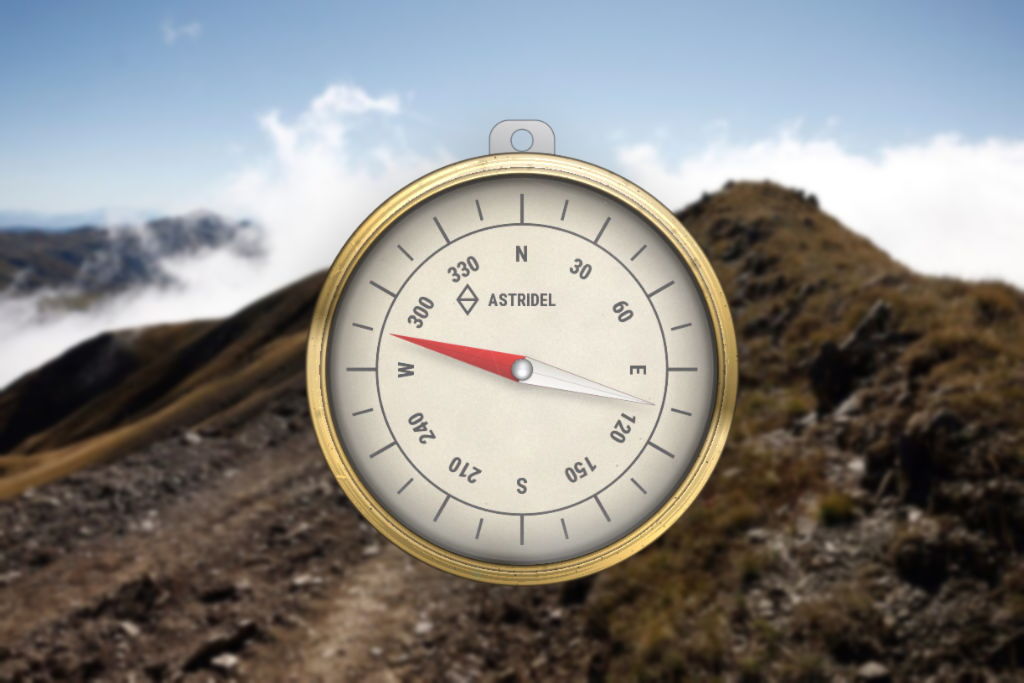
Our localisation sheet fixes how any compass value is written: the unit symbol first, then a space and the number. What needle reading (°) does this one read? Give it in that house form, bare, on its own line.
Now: ° 285
